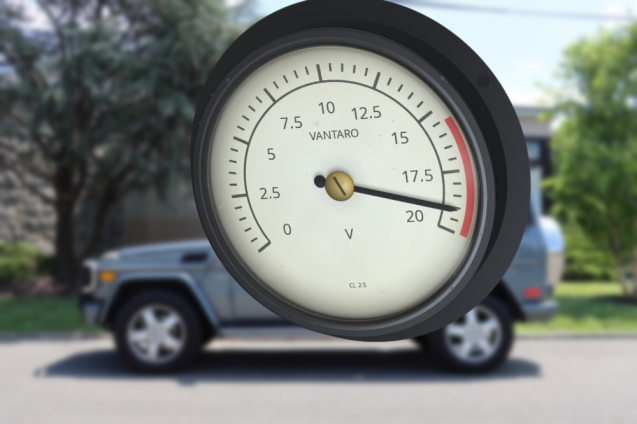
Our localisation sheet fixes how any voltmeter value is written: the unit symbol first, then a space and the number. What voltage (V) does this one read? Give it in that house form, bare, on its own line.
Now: V 19
